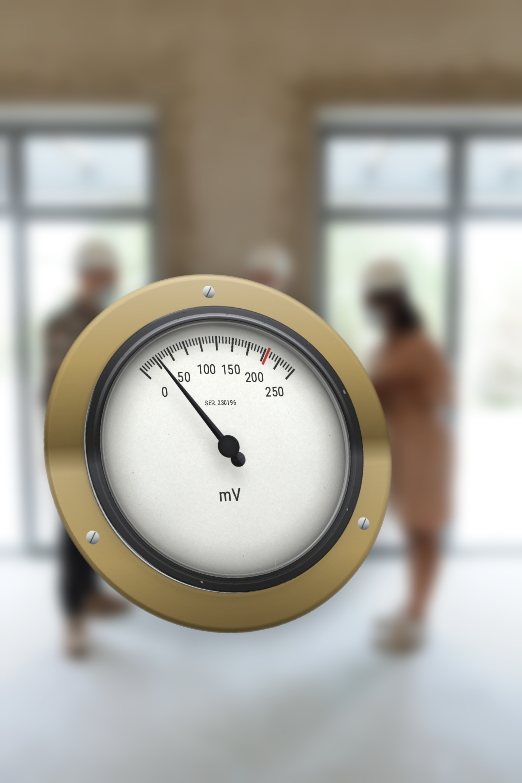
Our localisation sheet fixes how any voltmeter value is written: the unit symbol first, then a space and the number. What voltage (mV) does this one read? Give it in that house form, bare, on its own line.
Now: mV 25
